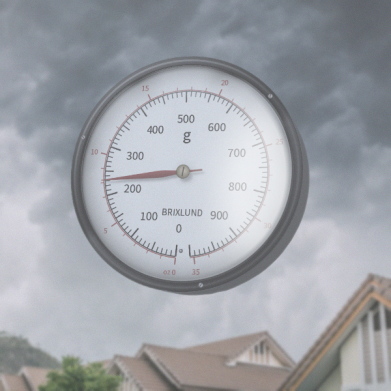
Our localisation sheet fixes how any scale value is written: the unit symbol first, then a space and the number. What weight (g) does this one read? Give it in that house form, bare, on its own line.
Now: g 230
